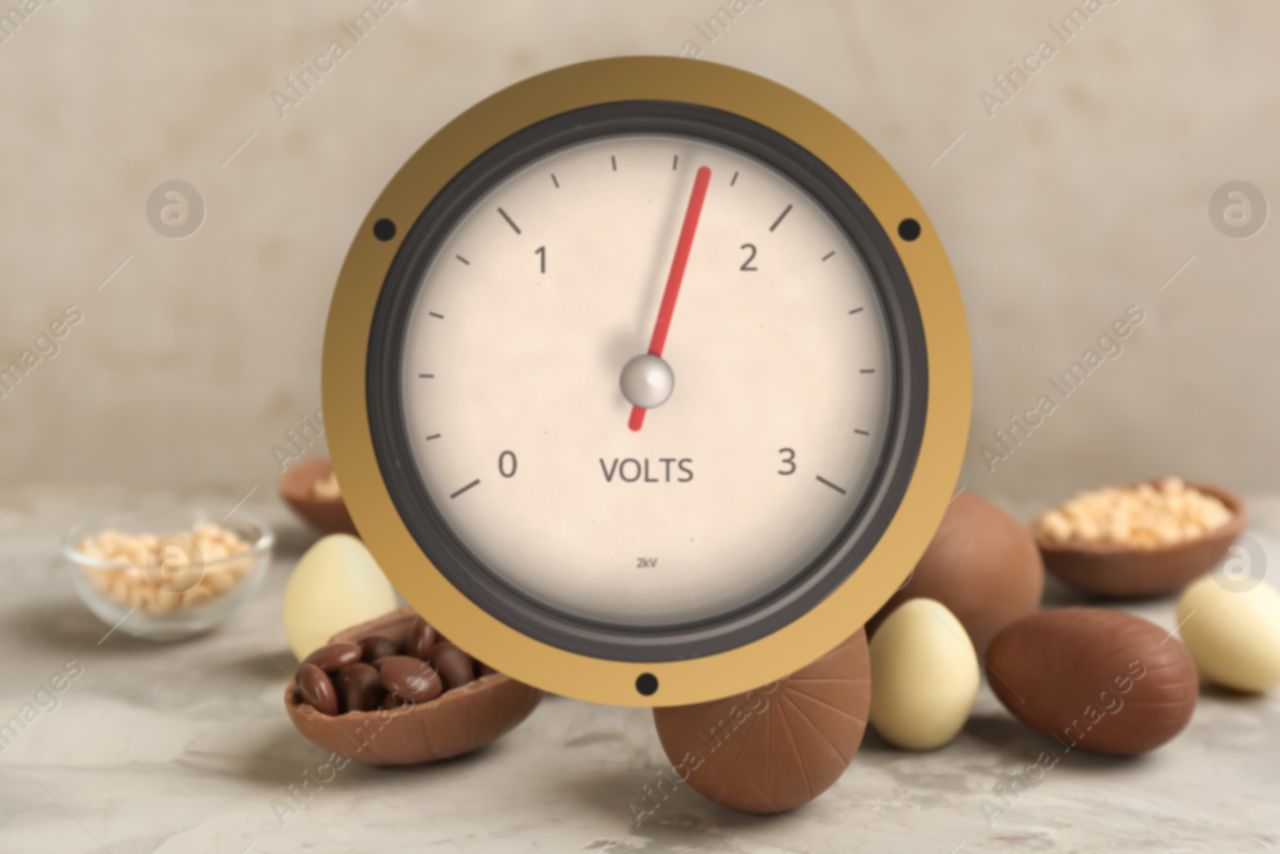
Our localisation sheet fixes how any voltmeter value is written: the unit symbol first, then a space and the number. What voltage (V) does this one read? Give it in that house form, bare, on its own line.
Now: V 1.7
